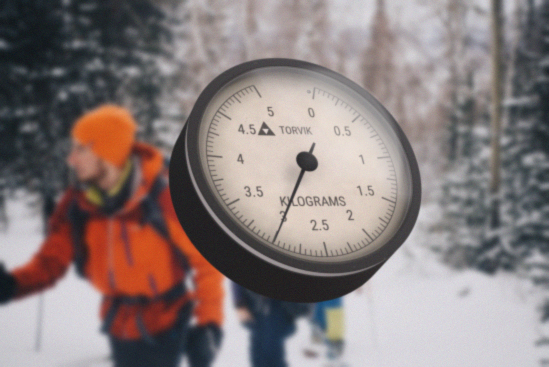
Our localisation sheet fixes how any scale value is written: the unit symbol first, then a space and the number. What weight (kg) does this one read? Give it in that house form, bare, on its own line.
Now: kg 3
